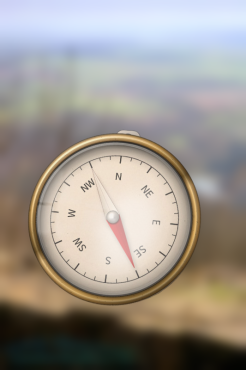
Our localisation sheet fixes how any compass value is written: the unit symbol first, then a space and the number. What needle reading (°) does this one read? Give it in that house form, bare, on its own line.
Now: ° 150
